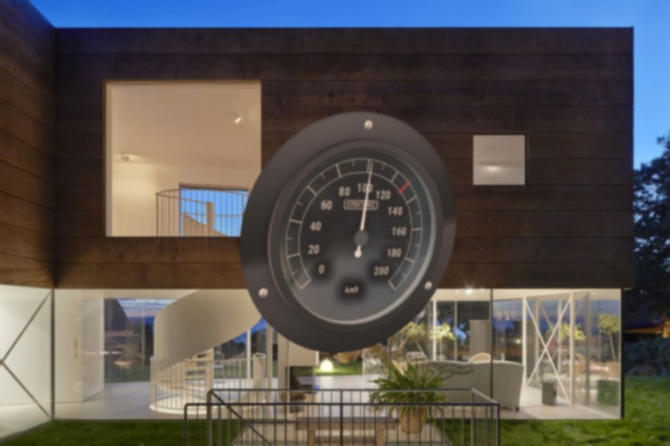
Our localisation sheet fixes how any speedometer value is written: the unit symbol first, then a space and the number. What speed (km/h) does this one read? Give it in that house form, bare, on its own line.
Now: km/h 100
